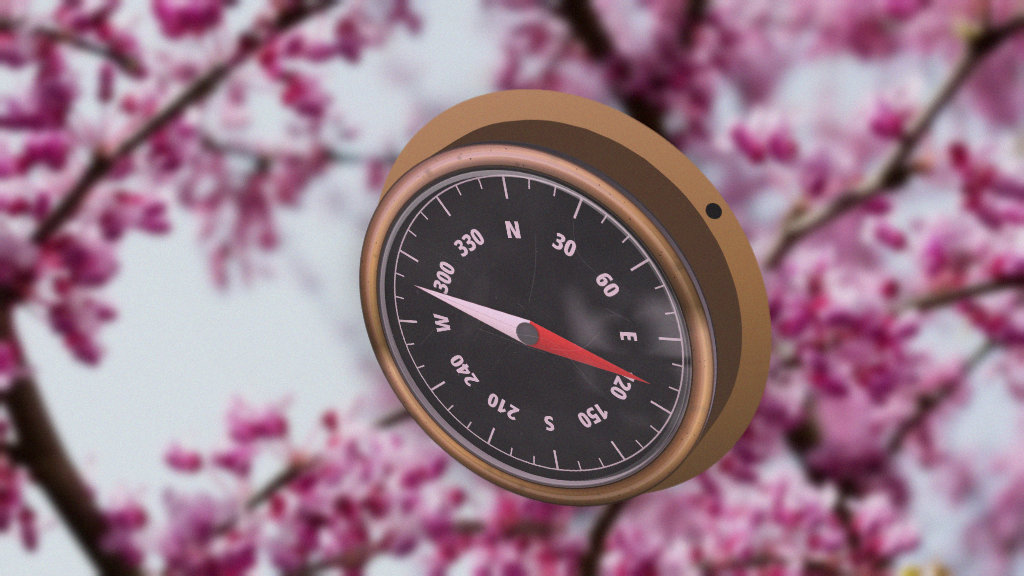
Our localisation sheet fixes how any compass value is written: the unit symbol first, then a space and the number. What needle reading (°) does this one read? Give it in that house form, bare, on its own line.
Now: ° 110
